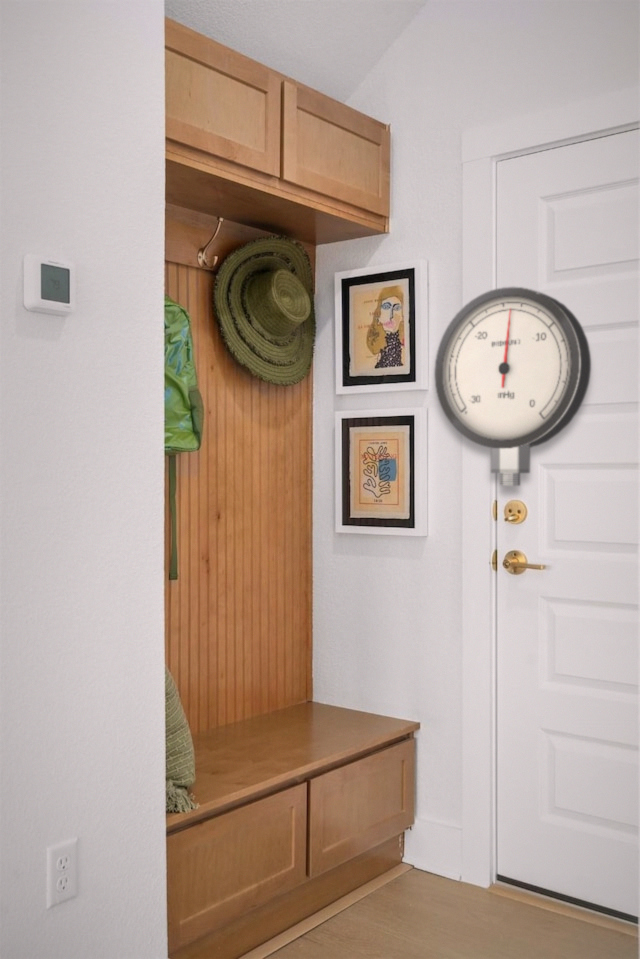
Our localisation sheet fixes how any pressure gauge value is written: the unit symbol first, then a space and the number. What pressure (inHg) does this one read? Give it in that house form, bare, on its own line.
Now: inHg -15
